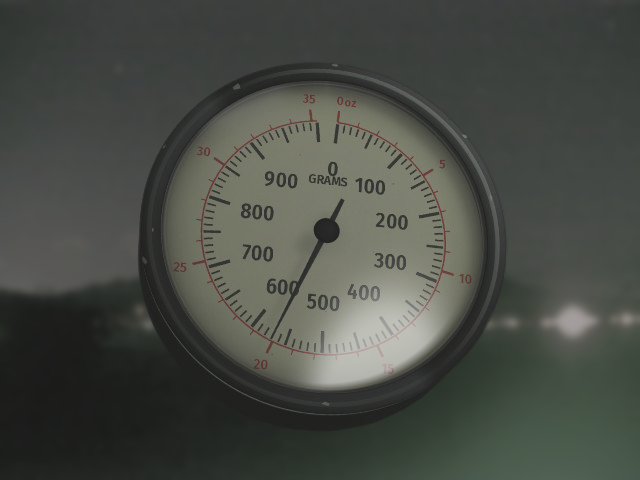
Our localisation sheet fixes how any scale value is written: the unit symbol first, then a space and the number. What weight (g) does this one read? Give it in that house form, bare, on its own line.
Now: g 570
